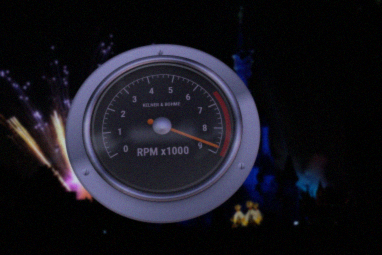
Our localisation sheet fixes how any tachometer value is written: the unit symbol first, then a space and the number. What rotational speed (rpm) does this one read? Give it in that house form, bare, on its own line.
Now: rpm 8800
